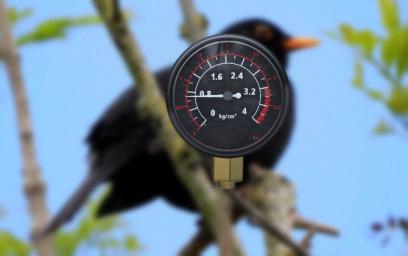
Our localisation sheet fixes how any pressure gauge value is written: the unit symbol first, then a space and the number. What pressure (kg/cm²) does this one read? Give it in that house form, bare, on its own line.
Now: kg/cm² 0.7
